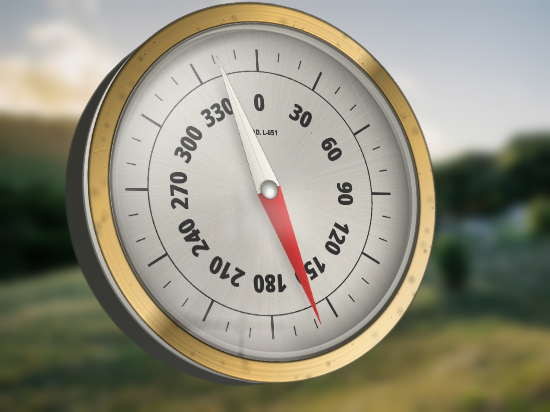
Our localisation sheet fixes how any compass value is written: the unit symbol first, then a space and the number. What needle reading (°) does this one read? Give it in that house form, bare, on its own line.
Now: ° 160
